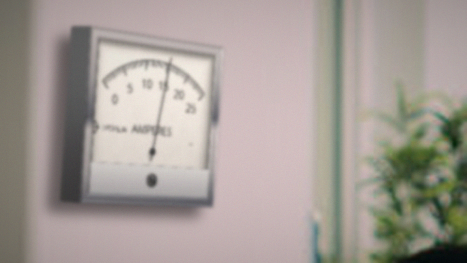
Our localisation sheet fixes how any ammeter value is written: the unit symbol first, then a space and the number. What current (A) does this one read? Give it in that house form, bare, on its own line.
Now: A 15
